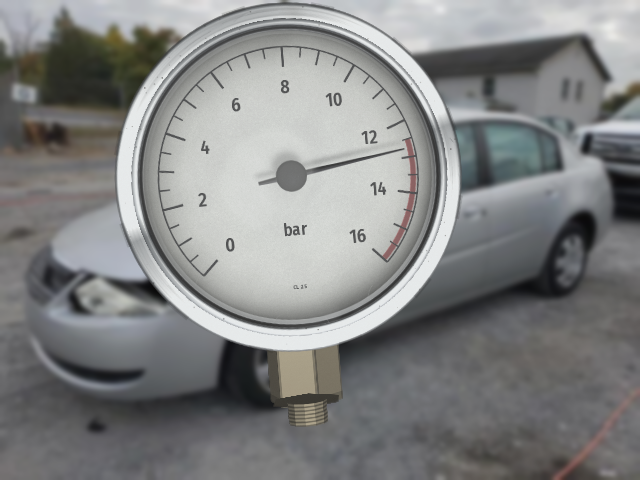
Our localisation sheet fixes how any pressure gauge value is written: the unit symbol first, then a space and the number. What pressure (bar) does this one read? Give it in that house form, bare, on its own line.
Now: bar 12.75
